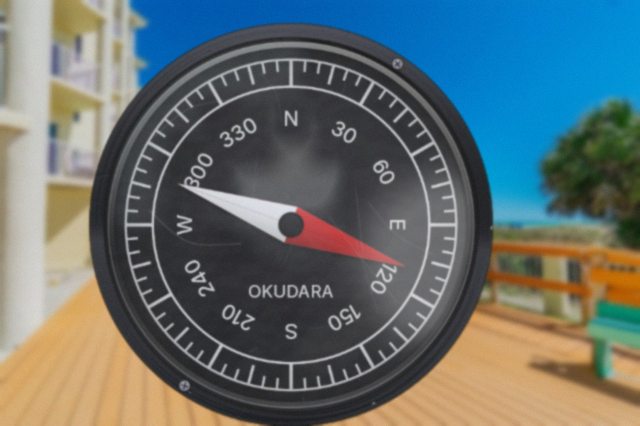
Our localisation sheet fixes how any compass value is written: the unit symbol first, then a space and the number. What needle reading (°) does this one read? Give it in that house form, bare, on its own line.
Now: ° 110
